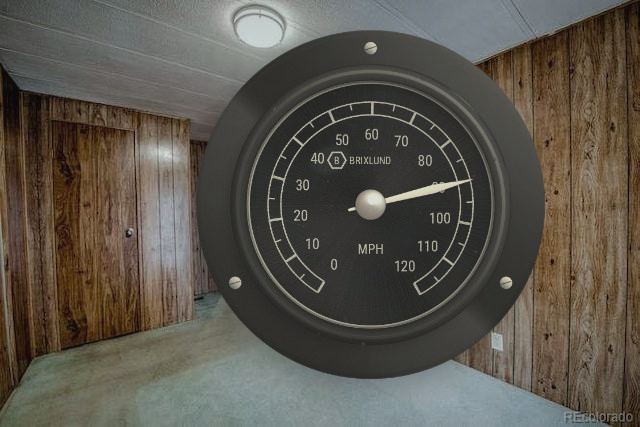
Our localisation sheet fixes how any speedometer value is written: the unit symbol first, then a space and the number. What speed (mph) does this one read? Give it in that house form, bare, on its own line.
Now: mph 90
